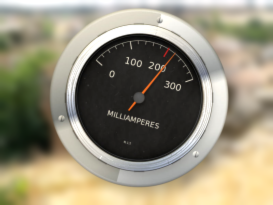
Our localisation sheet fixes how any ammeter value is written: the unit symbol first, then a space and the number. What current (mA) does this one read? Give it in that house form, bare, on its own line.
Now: mA 220
